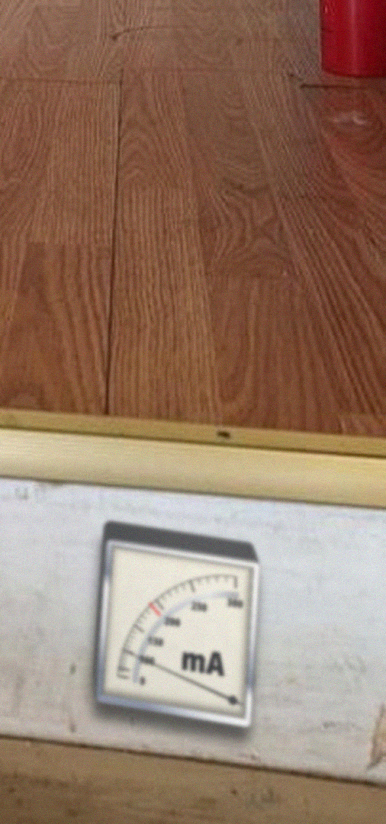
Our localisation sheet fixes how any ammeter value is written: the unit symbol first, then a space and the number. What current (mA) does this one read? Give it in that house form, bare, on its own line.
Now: mA 100
